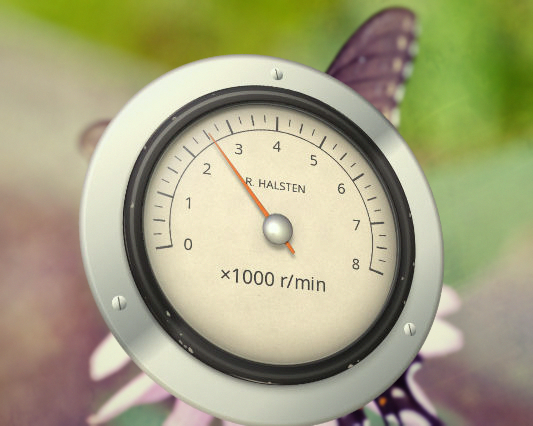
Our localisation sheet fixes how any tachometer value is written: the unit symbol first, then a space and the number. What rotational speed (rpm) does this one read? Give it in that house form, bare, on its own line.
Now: rpm 2500
